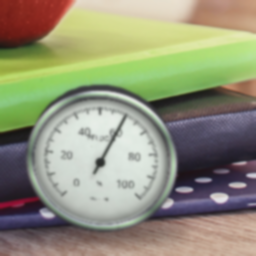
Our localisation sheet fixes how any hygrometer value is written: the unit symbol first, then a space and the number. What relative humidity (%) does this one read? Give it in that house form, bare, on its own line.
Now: % 60
